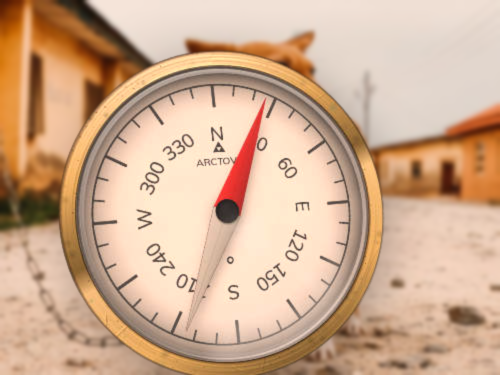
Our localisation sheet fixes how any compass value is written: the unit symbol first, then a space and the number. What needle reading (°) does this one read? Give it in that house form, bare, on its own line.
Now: ° 25
